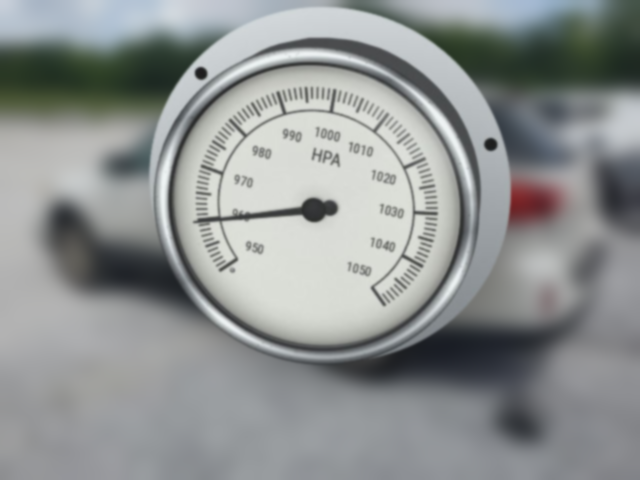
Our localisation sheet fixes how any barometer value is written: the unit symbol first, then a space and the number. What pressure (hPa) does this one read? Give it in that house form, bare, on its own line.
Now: hPa 960
